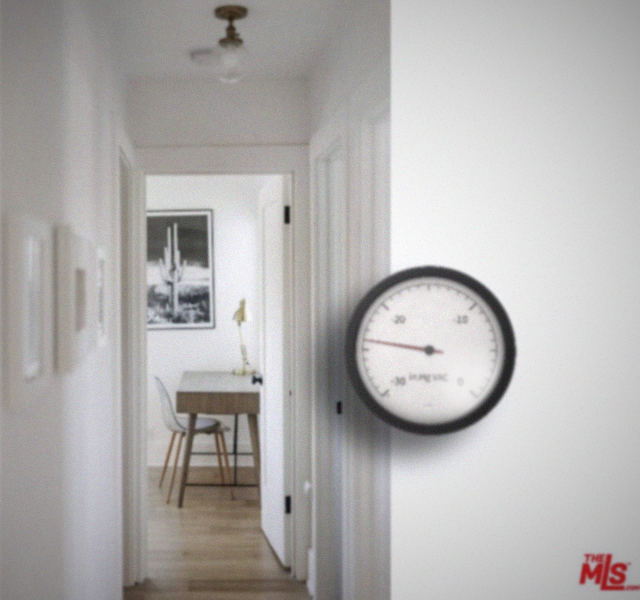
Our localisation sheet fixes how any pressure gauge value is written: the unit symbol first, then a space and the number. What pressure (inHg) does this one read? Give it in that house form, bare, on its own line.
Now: inHg -24
